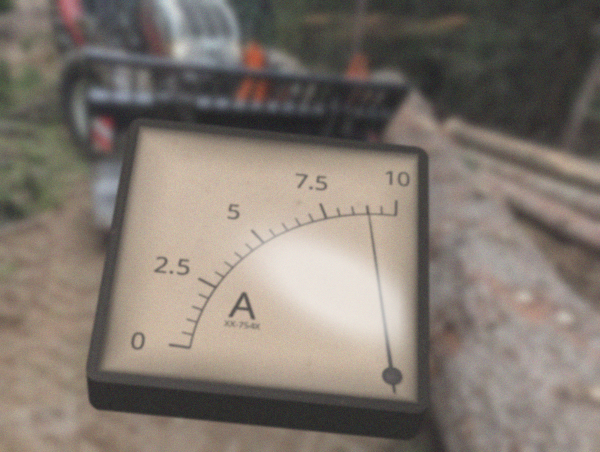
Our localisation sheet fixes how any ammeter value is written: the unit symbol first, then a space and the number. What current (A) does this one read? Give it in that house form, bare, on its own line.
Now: A 9
